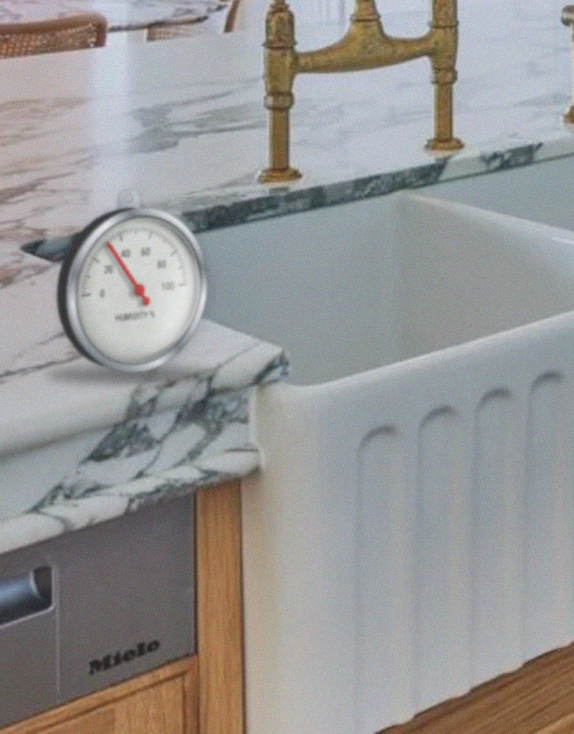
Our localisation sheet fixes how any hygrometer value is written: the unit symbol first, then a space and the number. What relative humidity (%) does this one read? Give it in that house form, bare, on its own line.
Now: % 30
